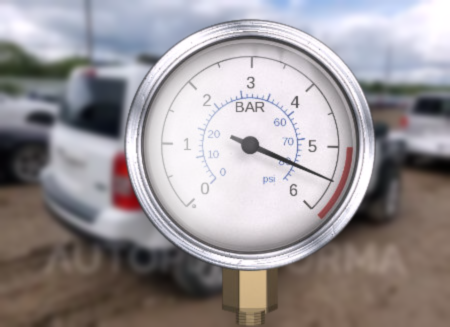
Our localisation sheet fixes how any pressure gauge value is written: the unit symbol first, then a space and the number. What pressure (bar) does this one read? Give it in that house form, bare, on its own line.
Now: bar 5.5
